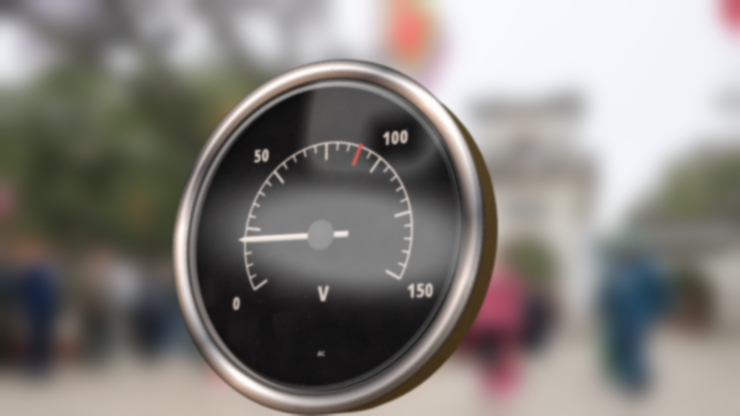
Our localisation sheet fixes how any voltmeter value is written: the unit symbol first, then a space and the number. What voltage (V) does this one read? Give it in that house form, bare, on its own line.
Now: V 20
